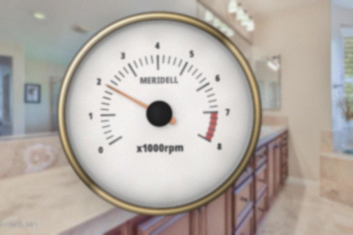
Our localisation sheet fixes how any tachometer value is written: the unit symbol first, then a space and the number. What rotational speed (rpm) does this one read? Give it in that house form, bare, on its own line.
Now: rpm 2000
